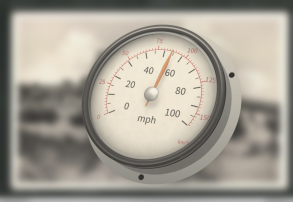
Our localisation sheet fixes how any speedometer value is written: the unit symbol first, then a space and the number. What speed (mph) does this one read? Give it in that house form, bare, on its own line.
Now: mph 55
